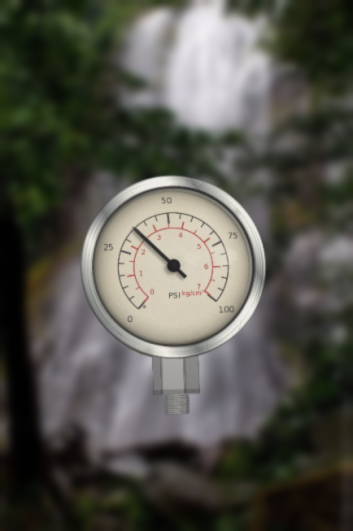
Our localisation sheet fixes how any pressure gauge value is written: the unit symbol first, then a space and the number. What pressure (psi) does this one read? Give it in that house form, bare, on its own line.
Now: psi 35
